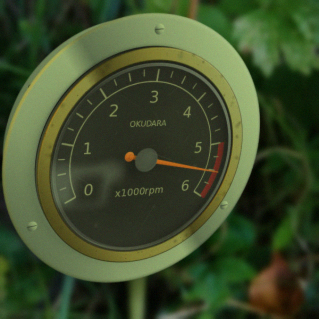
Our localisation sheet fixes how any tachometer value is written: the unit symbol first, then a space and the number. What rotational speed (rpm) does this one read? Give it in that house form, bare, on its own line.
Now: rpm 5500
